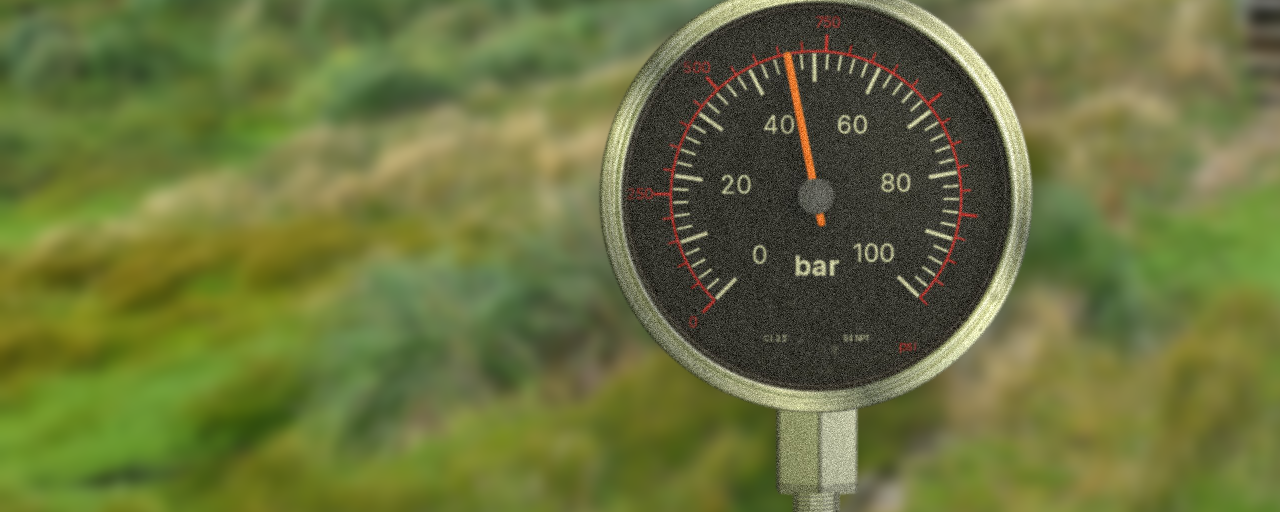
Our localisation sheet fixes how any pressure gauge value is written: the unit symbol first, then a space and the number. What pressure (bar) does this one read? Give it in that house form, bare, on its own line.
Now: bar 46
